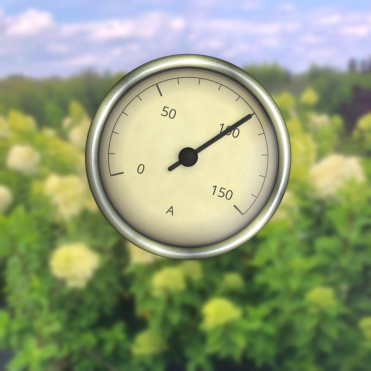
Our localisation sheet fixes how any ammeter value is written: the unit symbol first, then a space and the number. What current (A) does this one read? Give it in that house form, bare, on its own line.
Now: A 100
